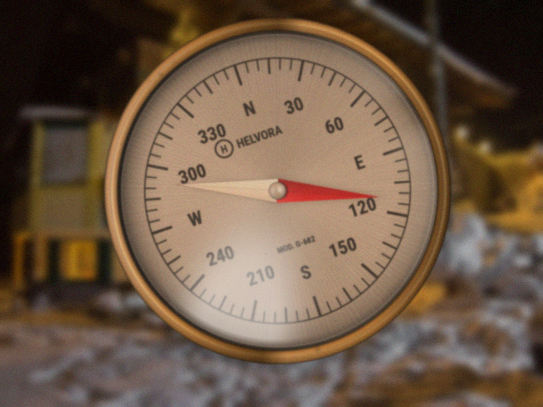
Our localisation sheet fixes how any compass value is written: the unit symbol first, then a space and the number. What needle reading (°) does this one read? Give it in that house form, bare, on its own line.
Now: ° 112.5
